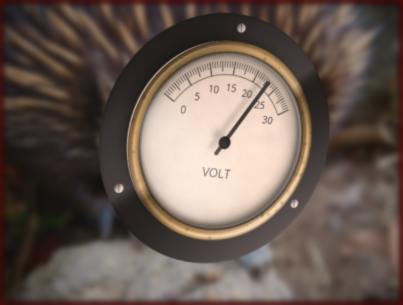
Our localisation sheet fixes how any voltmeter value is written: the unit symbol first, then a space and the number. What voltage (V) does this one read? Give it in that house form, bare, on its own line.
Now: V 22.5
